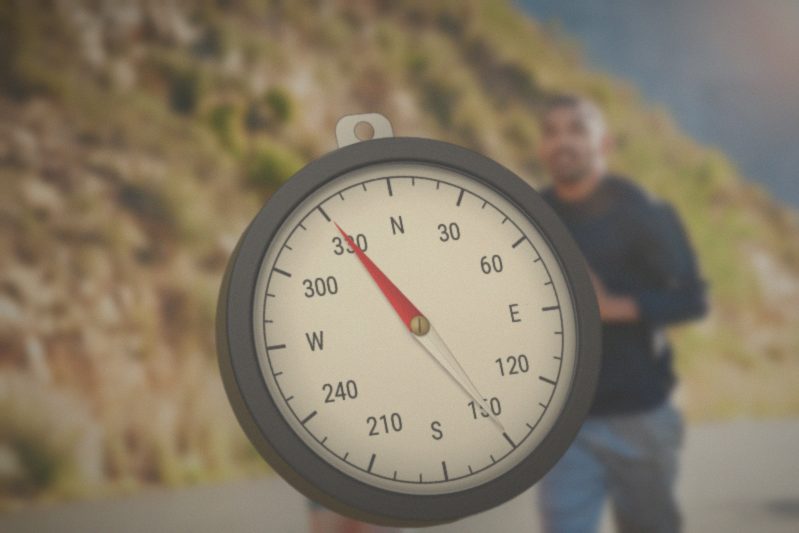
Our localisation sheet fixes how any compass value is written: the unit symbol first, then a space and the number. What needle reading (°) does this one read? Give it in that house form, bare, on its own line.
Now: ° 330
